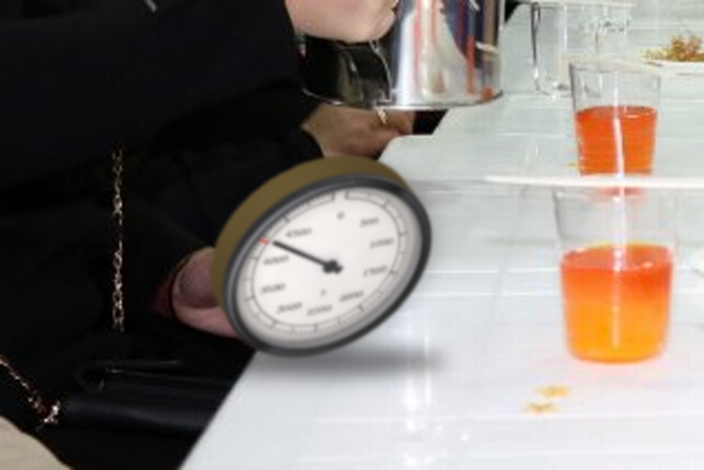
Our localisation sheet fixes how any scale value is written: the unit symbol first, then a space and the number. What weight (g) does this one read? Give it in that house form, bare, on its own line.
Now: g 4250
